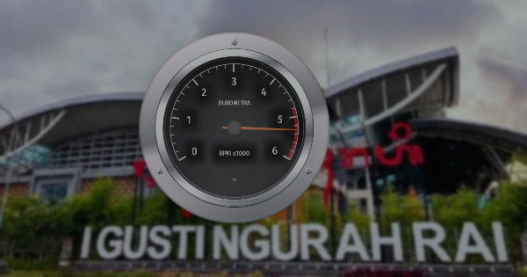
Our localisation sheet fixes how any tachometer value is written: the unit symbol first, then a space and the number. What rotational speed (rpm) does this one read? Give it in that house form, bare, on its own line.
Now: rpm 5300
